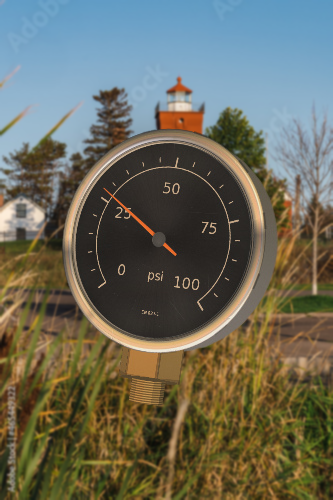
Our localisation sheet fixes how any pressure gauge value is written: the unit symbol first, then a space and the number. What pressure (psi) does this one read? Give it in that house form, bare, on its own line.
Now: psi 27.5
